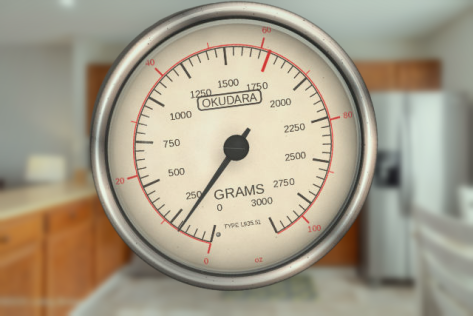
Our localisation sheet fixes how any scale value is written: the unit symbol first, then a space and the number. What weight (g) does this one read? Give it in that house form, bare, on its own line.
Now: g 200
